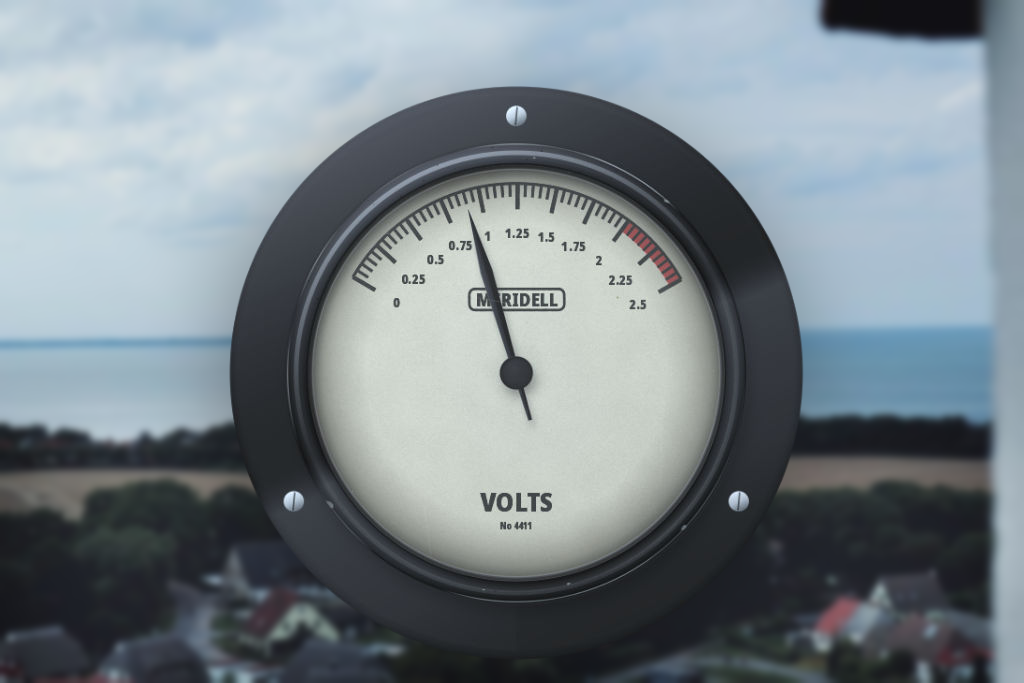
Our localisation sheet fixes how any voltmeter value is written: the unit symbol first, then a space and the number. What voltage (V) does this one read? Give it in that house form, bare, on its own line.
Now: V 0.9
